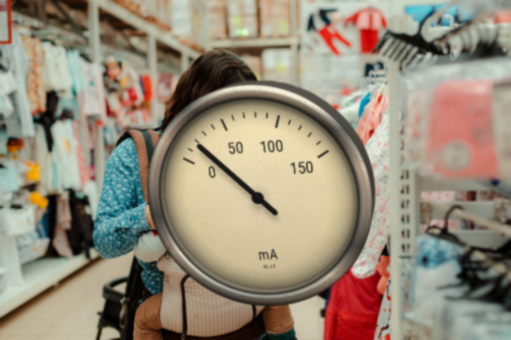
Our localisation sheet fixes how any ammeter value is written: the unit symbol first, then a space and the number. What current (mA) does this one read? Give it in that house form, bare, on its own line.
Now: mA 20
